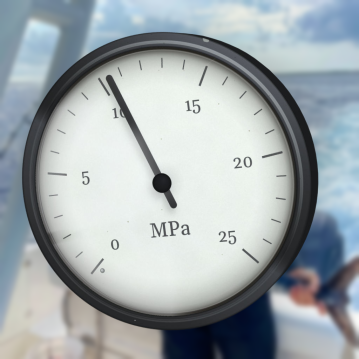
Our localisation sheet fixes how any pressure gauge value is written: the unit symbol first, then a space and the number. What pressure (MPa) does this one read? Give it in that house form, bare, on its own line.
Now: MPa 10.5
